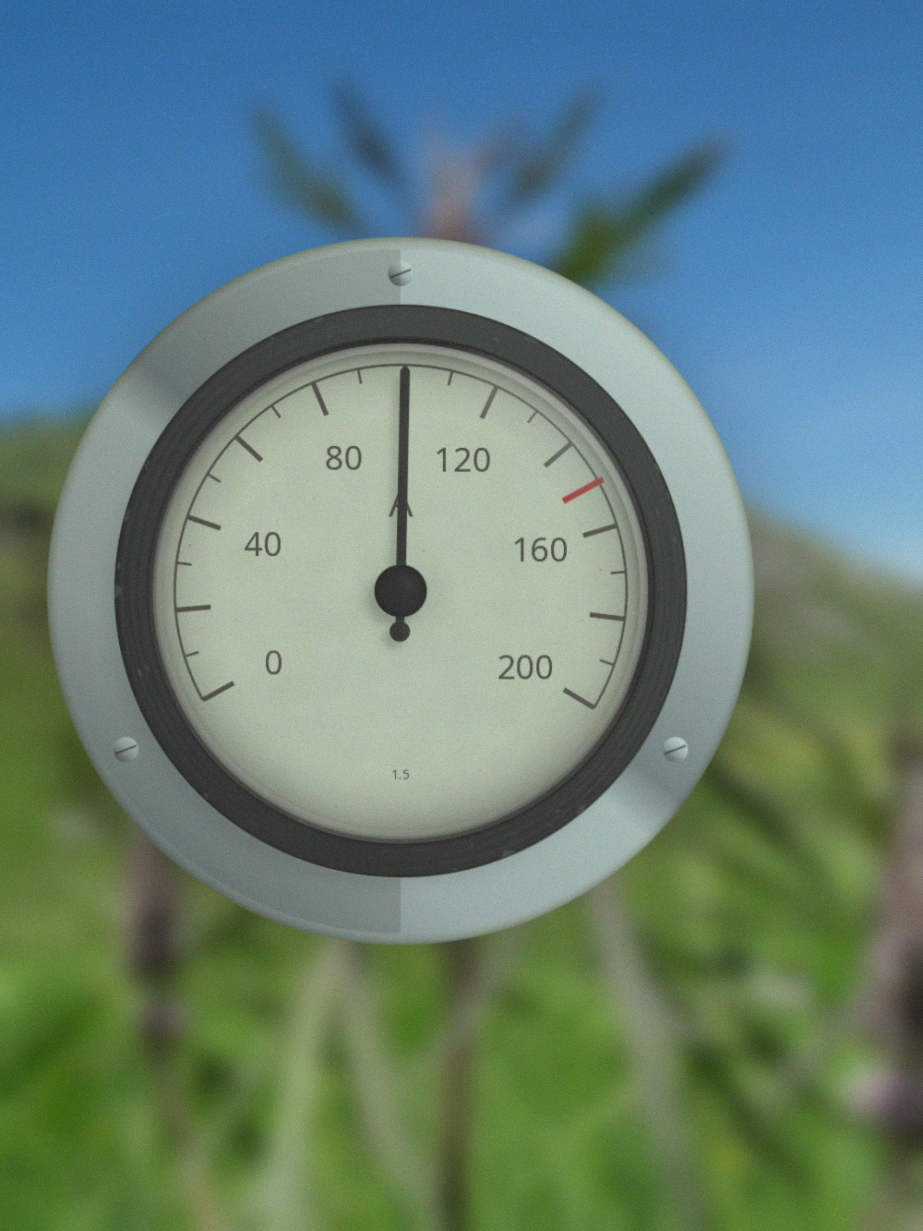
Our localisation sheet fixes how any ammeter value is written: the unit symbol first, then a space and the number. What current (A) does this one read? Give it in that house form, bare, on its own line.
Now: A 100
